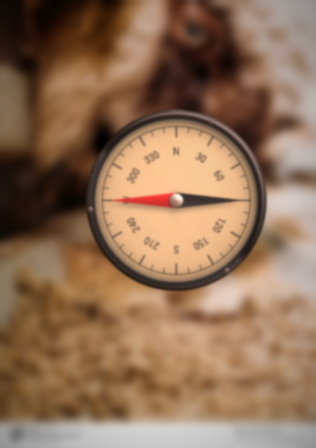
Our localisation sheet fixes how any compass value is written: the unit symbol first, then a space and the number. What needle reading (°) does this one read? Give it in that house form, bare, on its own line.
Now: ° 270
